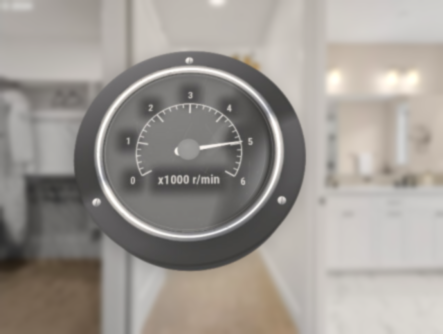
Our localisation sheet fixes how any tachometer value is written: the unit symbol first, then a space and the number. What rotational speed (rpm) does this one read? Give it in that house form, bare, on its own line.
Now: rpm 5000
